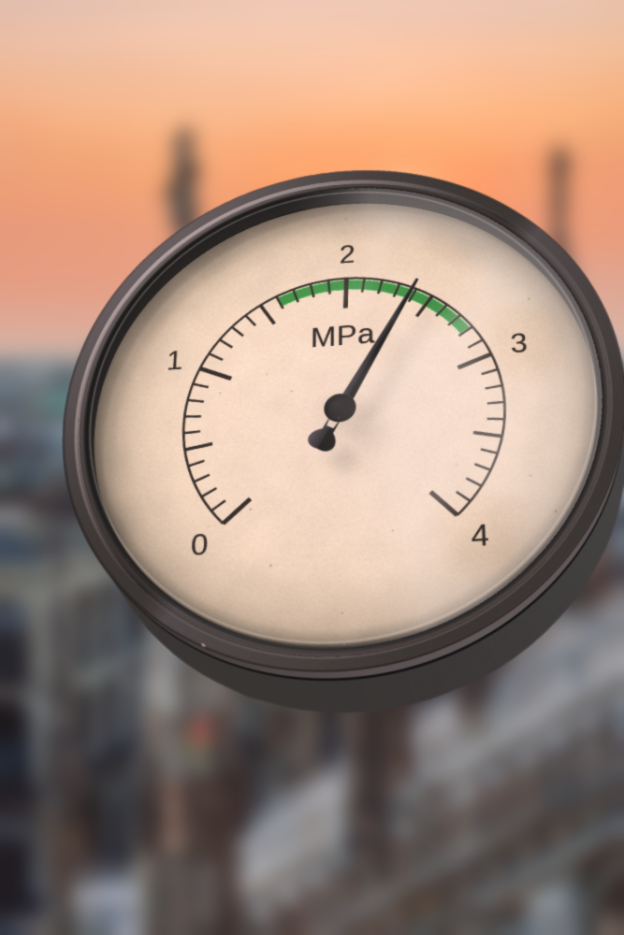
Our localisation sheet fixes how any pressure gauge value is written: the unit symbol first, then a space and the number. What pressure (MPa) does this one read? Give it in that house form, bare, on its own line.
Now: MPa 2.4
